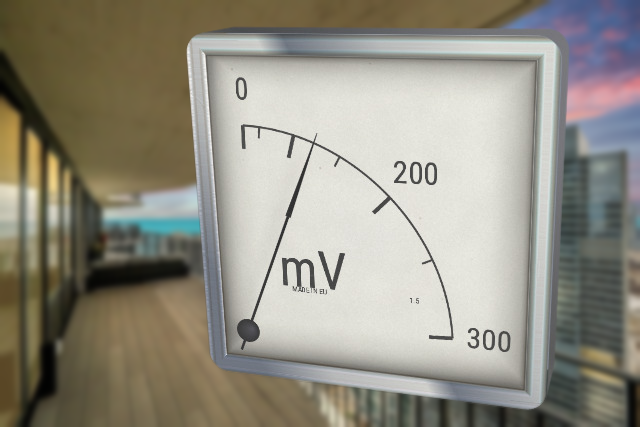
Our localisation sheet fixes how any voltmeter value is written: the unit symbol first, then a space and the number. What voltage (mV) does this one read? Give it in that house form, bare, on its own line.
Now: mV 125
